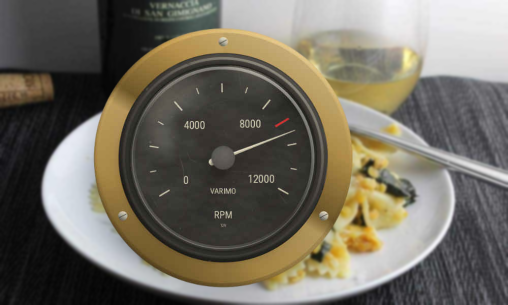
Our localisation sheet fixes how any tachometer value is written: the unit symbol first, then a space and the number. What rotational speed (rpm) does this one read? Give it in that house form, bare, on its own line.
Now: rpm 9500
